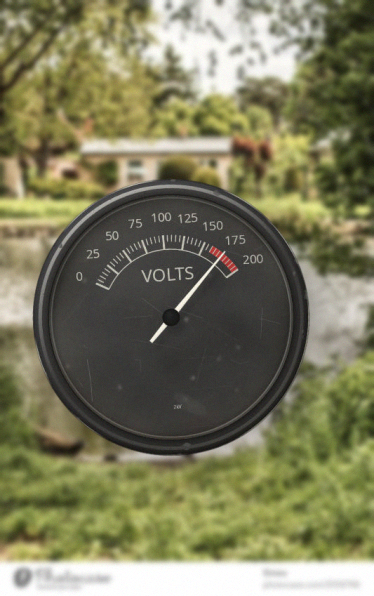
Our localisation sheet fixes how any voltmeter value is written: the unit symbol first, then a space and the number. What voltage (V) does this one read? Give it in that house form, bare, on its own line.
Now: V 175
